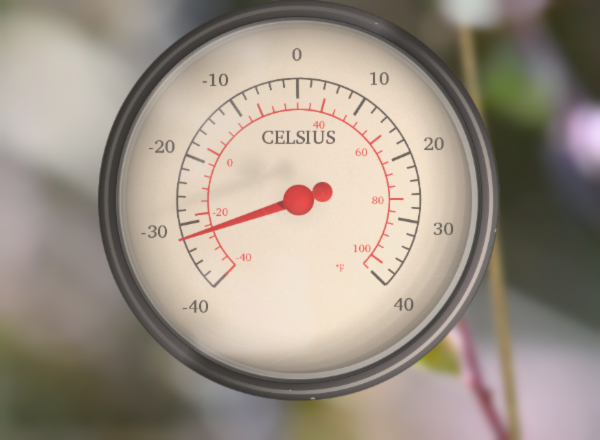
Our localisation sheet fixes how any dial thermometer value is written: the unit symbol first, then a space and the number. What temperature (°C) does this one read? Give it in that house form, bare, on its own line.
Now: °C -32
